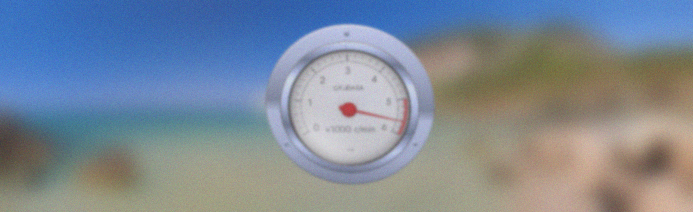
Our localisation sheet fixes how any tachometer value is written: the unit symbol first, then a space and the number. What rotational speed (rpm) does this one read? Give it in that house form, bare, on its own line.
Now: rpm 5600
